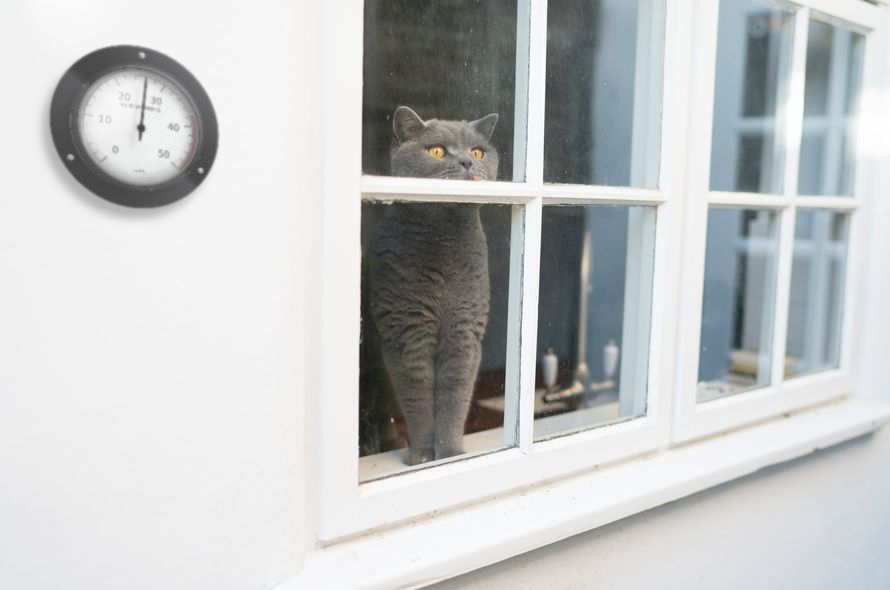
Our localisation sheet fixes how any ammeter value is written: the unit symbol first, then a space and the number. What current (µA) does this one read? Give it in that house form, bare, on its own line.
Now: µA 26
